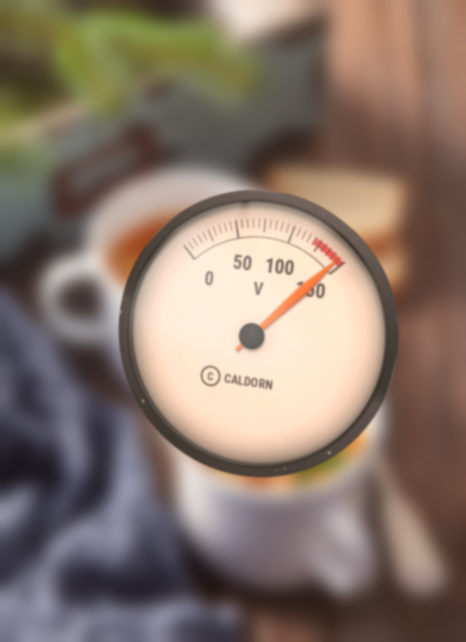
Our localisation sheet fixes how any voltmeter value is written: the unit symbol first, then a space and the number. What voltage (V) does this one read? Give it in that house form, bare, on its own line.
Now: V 145
